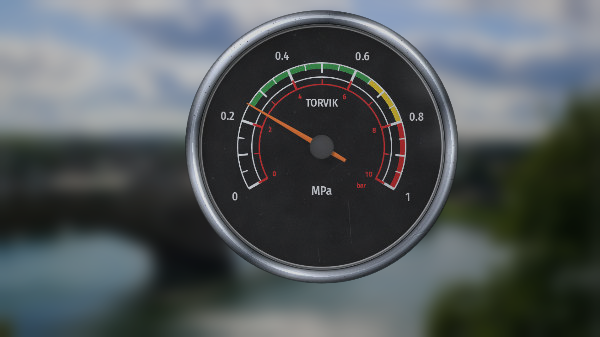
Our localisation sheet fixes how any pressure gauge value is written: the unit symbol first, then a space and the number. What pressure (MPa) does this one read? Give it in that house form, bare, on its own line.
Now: MPa 0.25
